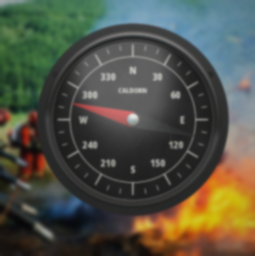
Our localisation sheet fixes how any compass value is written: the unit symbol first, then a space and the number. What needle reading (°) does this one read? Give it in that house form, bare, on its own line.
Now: ° 285
